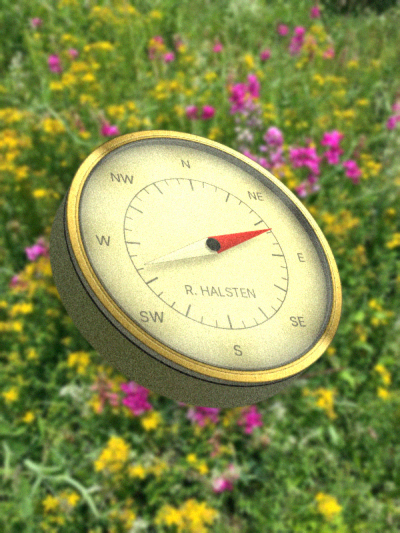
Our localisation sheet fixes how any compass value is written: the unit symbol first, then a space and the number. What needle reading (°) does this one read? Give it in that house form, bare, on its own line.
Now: ° 70
